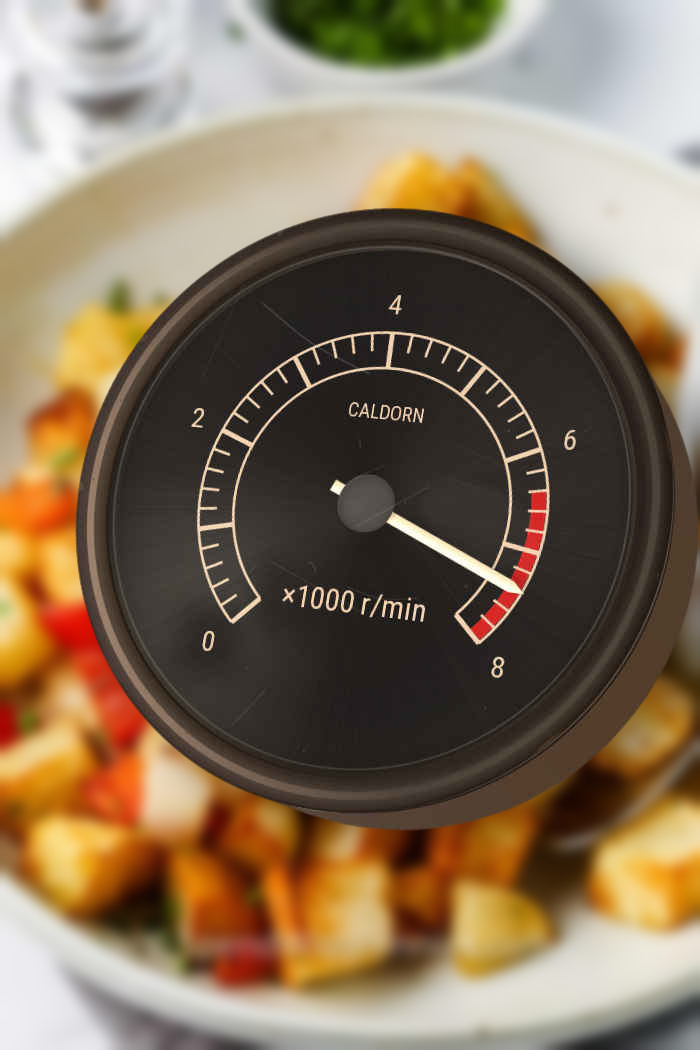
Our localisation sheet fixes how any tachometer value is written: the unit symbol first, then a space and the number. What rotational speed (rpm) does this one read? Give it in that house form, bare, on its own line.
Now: rpm 7400
